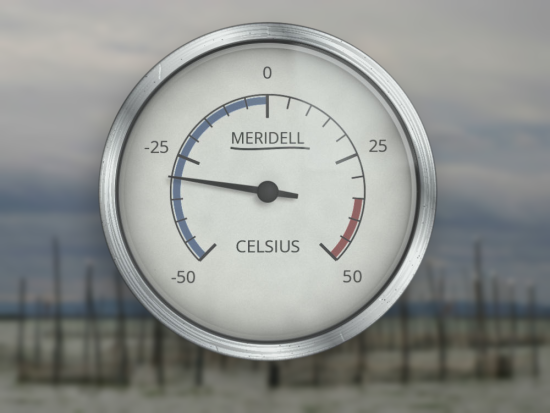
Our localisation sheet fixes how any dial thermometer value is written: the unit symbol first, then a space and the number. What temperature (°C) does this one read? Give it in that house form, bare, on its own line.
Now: °C -30
